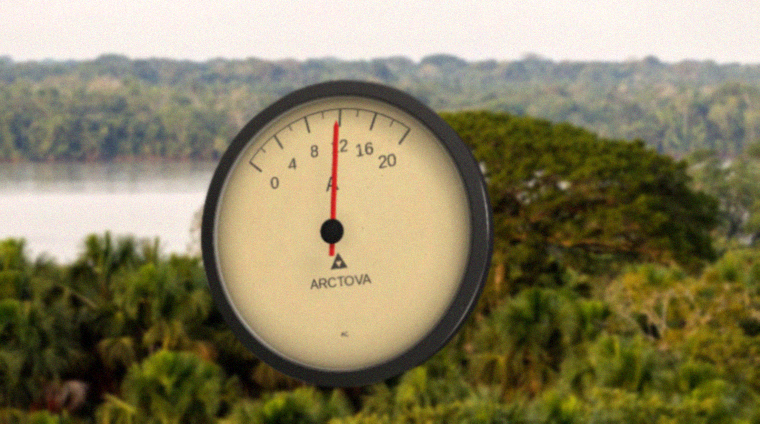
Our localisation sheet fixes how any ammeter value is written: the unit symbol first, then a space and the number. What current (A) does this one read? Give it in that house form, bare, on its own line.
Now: A 12
